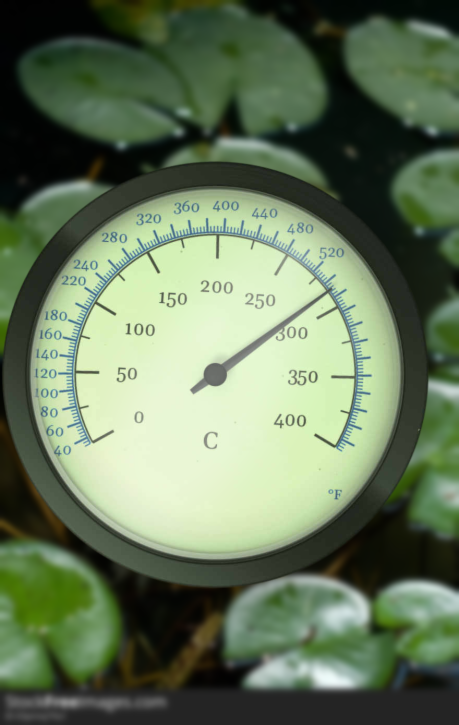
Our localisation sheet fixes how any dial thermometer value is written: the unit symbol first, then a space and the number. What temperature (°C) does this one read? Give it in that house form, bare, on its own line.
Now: °C 287.5
